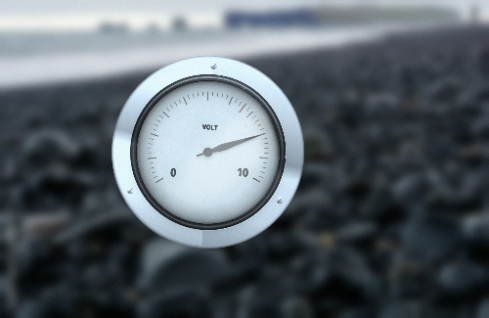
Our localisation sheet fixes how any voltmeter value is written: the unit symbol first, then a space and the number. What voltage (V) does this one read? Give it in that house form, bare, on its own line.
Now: V 8
